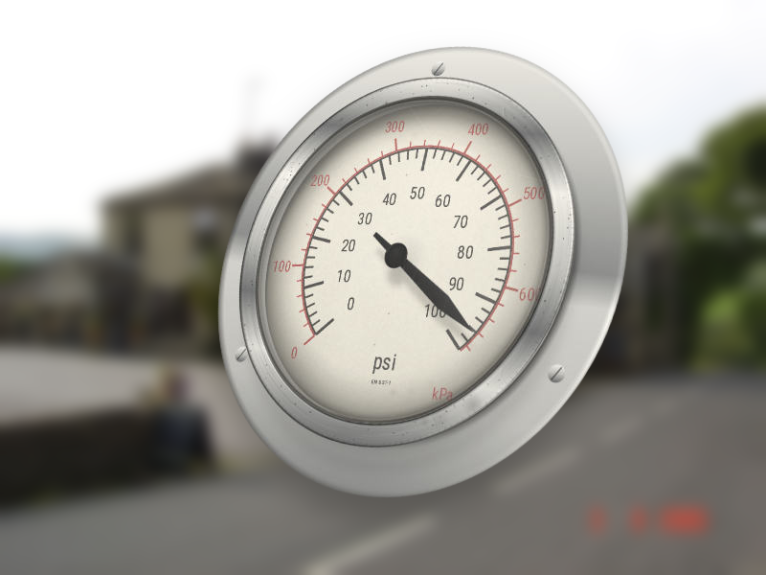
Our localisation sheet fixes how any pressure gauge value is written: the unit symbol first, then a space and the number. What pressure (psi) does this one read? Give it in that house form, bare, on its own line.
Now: psi 96
